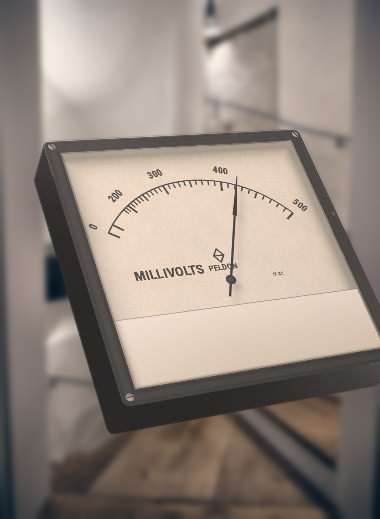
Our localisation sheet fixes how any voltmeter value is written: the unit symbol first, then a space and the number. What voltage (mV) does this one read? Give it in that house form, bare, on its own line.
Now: mV 420
